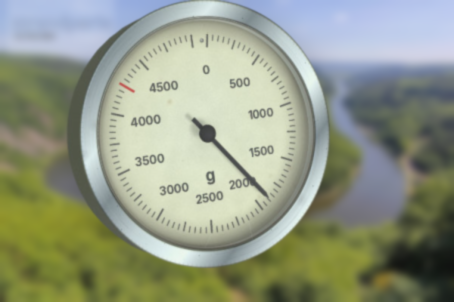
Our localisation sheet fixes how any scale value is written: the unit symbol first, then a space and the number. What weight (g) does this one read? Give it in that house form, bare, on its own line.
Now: g 1900
